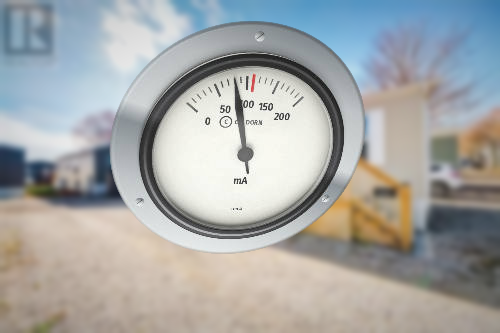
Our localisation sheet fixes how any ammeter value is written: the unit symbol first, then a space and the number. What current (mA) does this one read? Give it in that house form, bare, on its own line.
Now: mA 80
